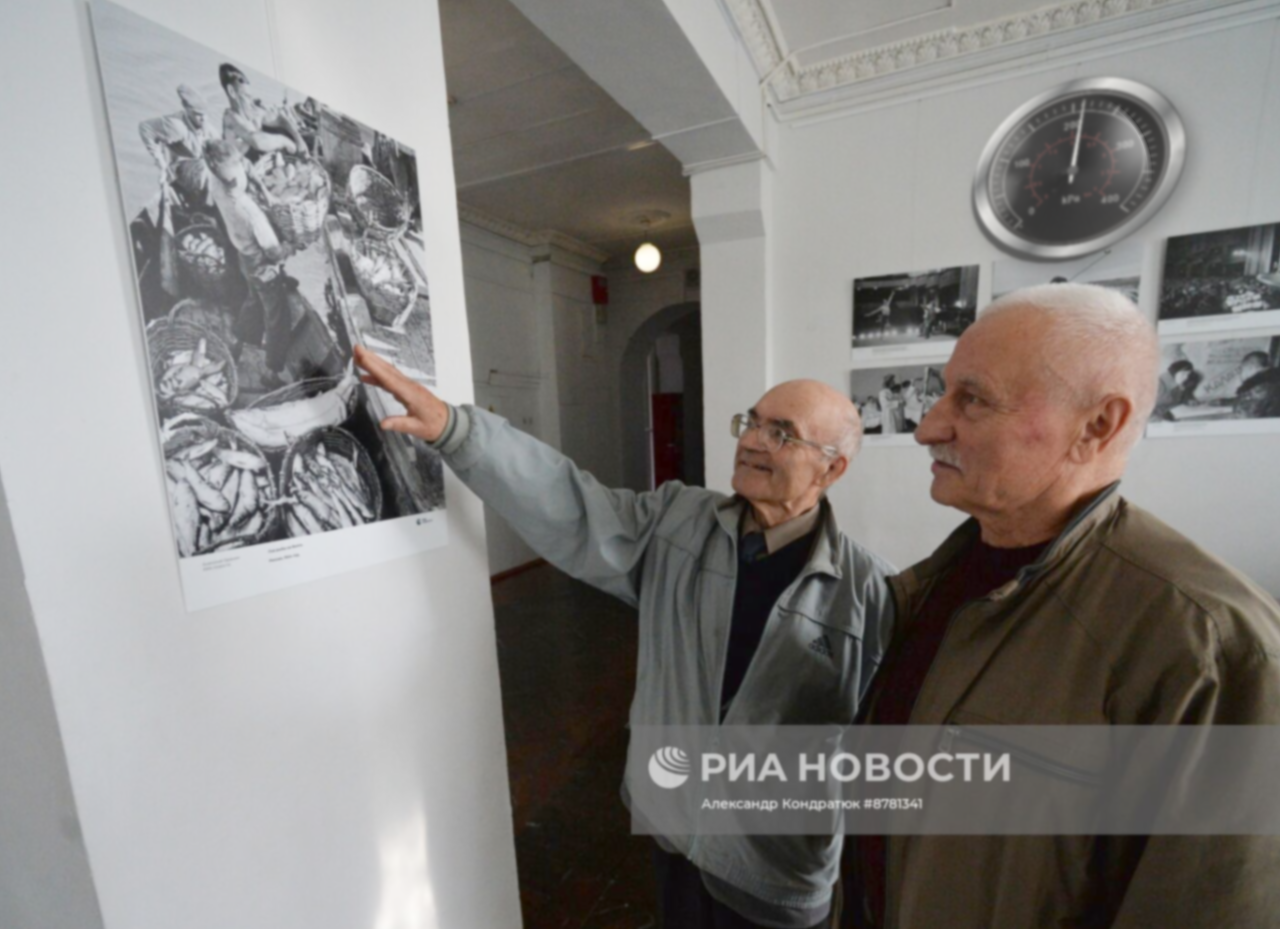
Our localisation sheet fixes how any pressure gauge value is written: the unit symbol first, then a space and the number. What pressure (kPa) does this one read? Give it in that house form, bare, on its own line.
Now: kPa 210
